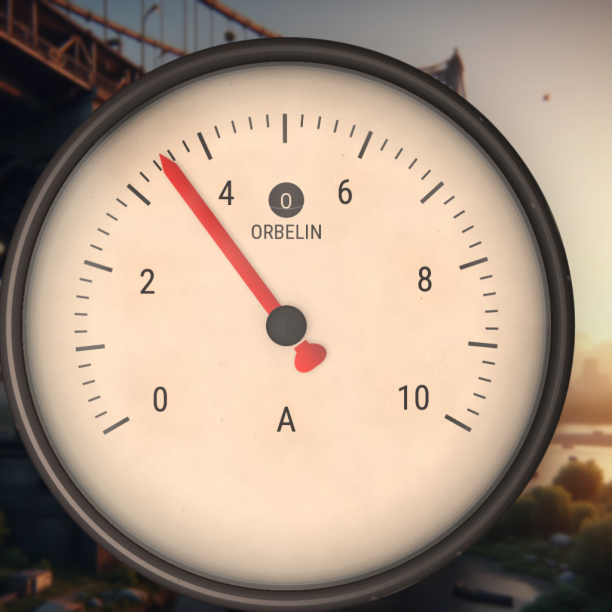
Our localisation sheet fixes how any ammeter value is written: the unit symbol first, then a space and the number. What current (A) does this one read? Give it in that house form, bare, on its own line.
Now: A 3.5
